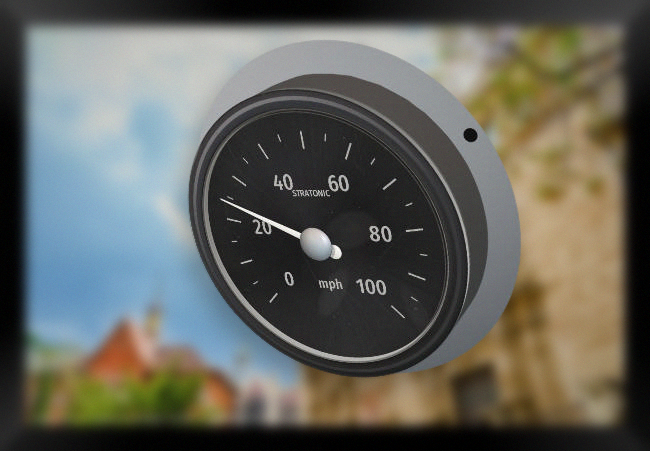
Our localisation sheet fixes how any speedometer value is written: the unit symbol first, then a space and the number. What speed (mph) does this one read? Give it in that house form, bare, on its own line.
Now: mph 25
